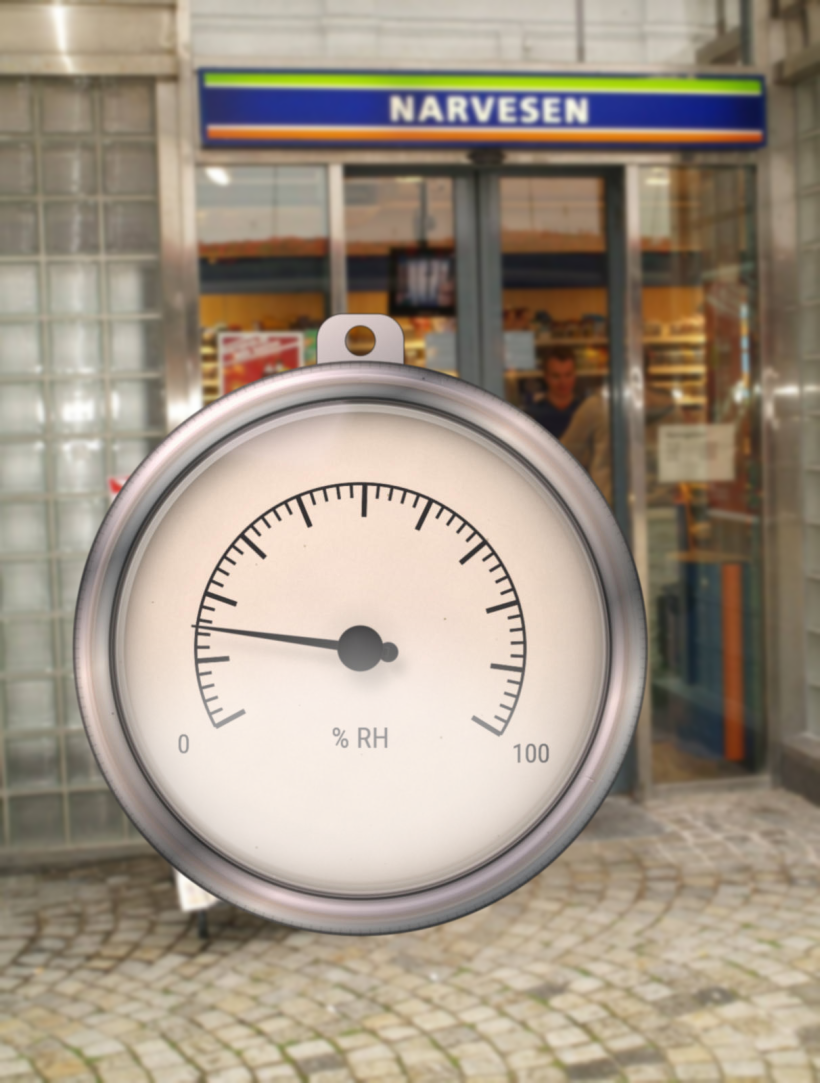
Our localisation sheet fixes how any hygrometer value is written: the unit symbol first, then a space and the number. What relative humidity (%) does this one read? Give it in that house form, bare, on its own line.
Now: % 15
